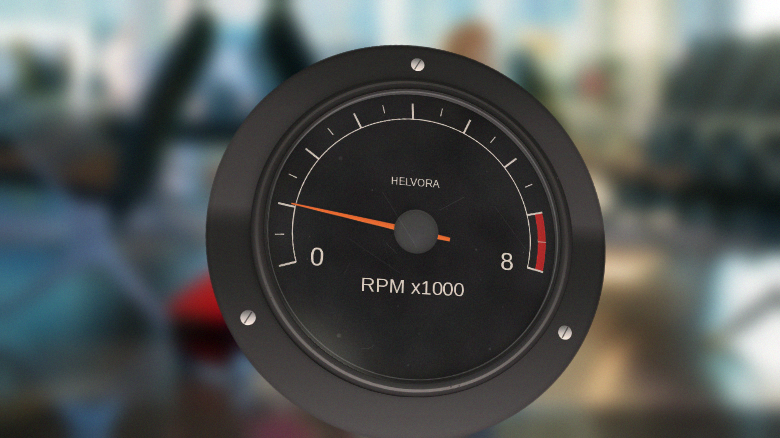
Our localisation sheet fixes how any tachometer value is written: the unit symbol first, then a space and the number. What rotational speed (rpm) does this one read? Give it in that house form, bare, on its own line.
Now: rpm 1000
